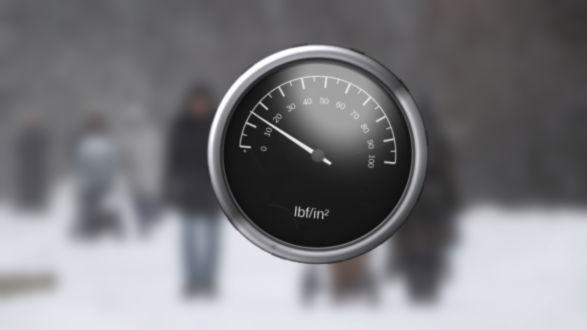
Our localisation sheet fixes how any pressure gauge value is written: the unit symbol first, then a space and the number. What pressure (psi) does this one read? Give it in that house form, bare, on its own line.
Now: psi 15
